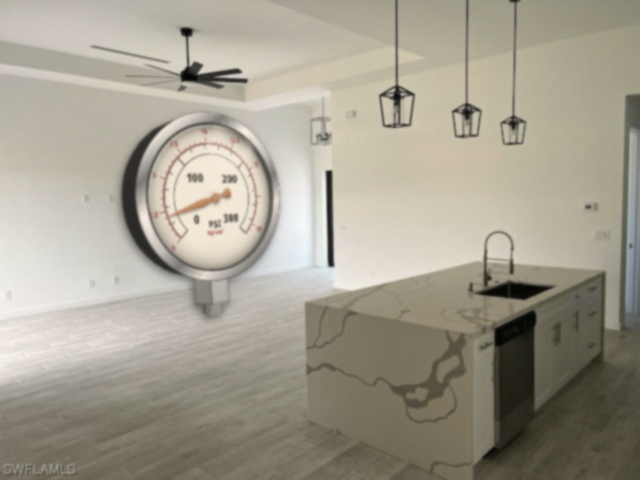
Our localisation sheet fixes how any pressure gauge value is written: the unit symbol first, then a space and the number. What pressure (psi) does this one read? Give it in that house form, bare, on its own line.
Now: psi 30
